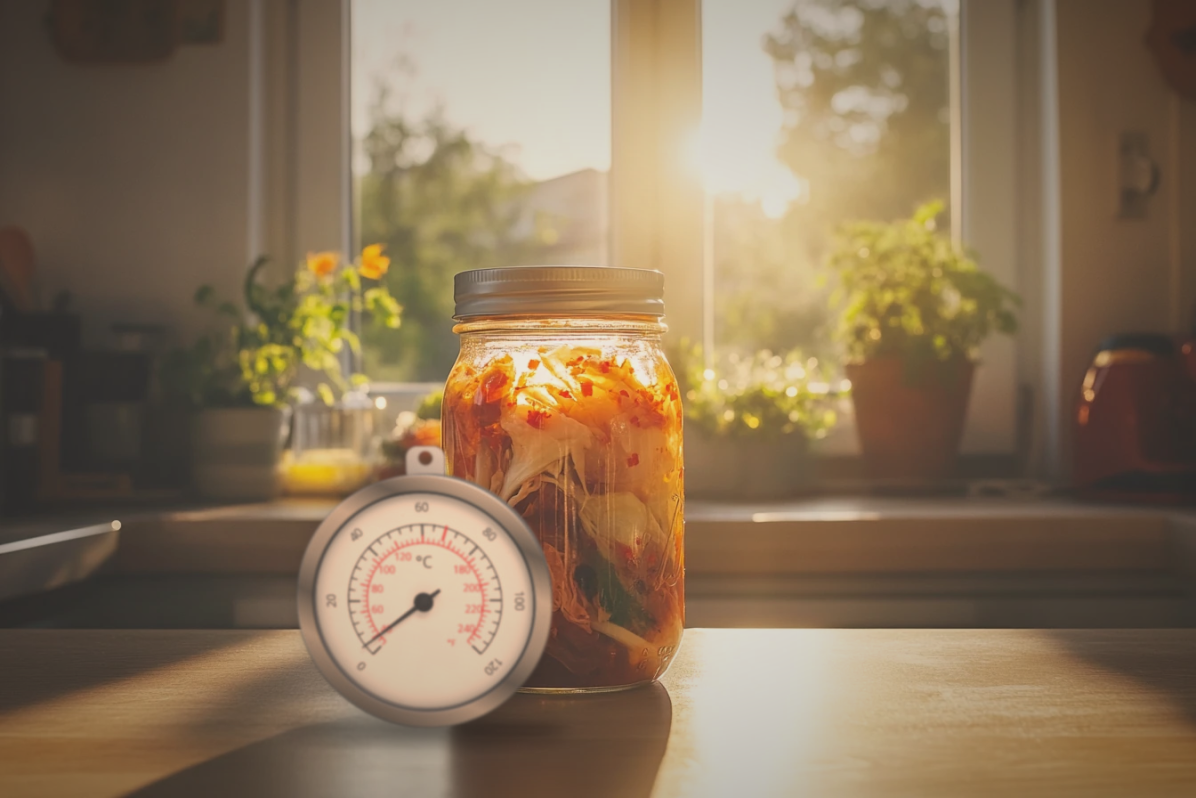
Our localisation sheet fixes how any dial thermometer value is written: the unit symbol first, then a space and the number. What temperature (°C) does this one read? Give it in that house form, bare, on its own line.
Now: °C 4
